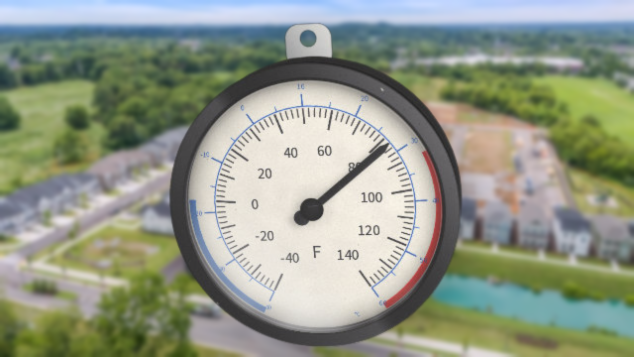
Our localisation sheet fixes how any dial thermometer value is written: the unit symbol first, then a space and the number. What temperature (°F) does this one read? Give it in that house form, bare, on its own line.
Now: °F 82
